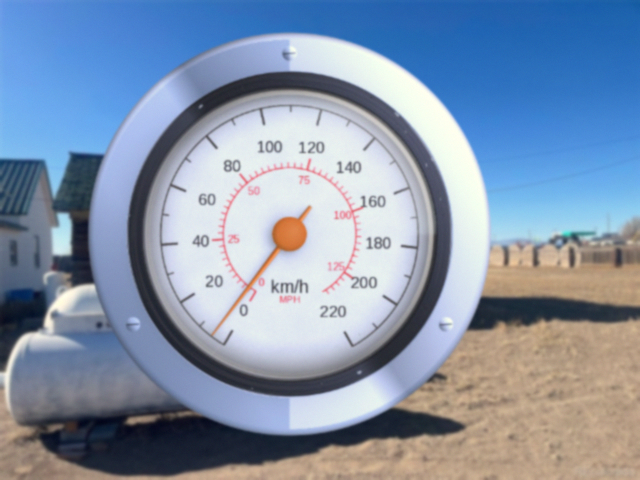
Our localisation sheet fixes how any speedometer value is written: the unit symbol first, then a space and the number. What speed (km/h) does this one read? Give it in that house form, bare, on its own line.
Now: km/h 5
